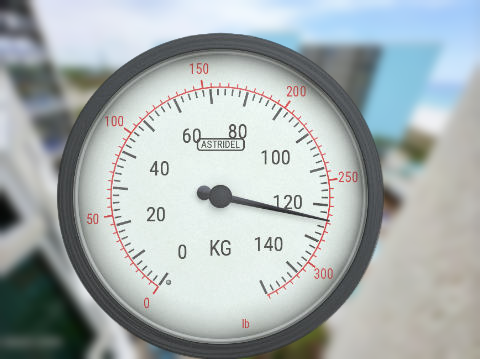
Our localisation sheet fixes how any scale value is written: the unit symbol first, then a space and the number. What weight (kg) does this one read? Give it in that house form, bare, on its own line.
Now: kg 124
